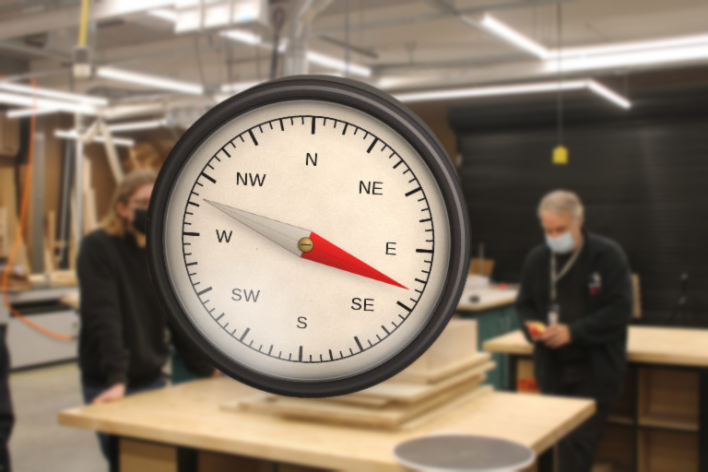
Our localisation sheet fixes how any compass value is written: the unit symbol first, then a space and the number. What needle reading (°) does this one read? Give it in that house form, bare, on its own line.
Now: ° 110
